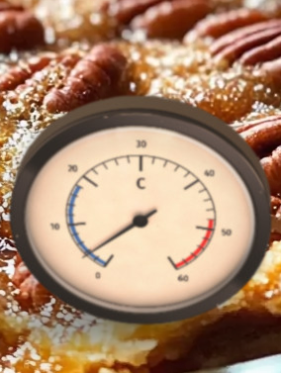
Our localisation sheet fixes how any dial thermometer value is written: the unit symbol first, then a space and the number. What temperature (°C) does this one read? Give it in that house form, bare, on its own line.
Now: °C 4
